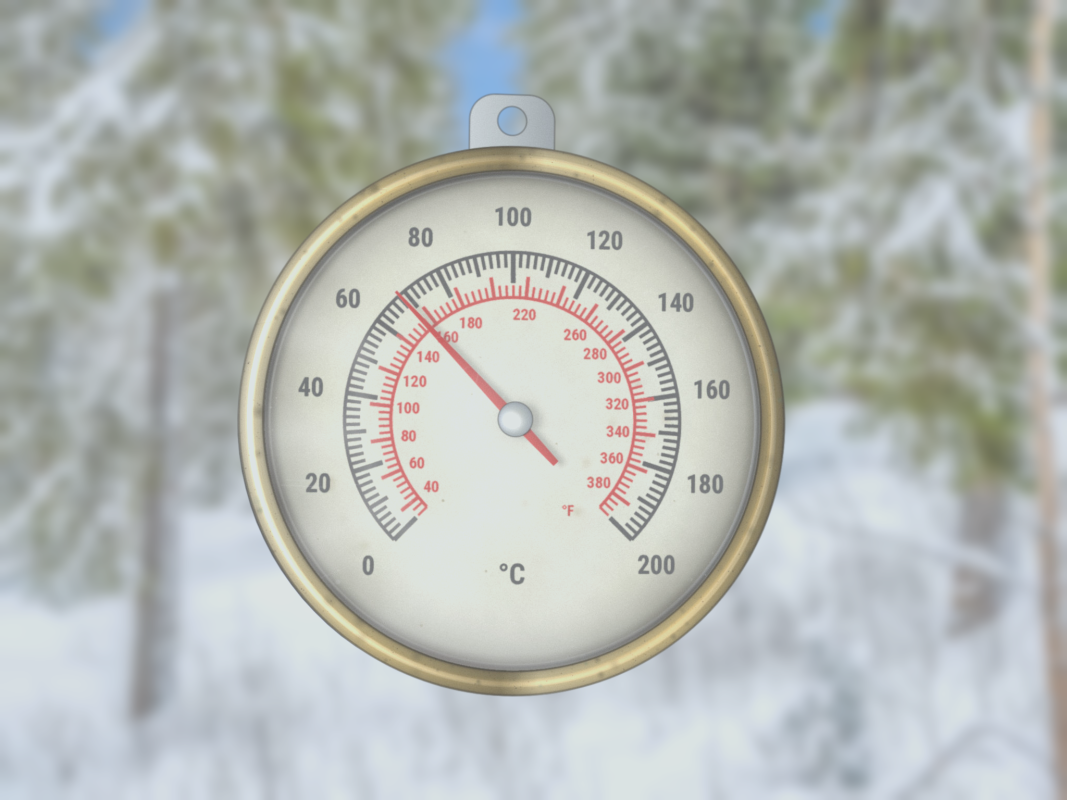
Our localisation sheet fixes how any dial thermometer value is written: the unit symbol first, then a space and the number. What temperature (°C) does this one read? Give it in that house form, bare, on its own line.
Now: °C 68
